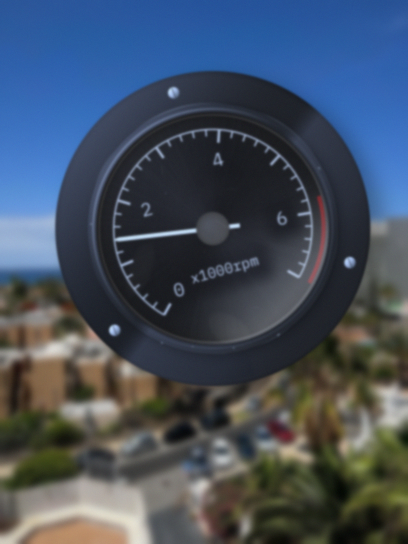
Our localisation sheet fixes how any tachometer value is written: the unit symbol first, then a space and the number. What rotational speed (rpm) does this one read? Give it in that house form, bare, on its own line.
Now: rpm 1400
